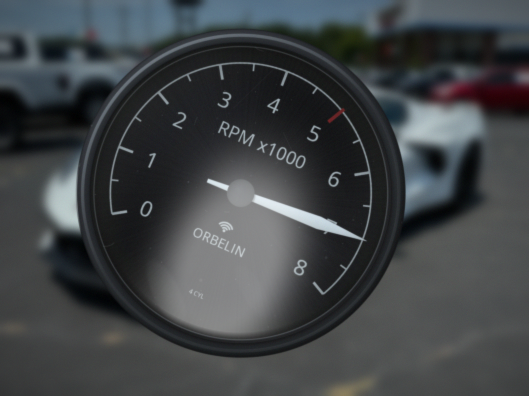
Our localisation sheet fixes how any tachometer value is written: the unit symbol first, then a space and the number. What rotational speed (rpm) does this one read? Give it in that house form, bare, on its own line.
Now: rpm 7000
